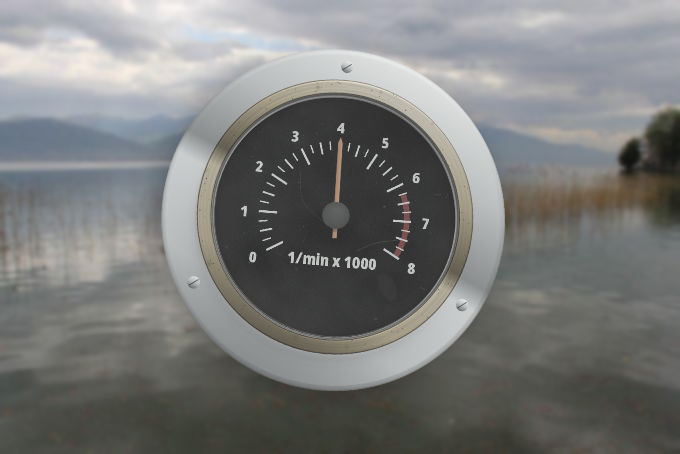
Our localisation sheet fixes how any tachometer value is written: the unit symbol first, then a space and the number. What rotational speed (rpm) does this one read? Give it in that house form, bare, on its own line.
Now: rpm 4000
